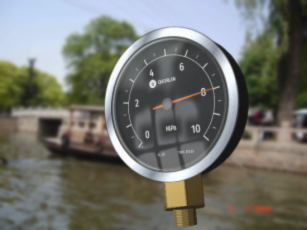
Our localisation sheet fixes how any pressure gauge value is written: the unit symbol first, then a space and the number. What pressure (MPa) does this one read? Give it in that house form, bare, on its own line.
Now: MPa 8
